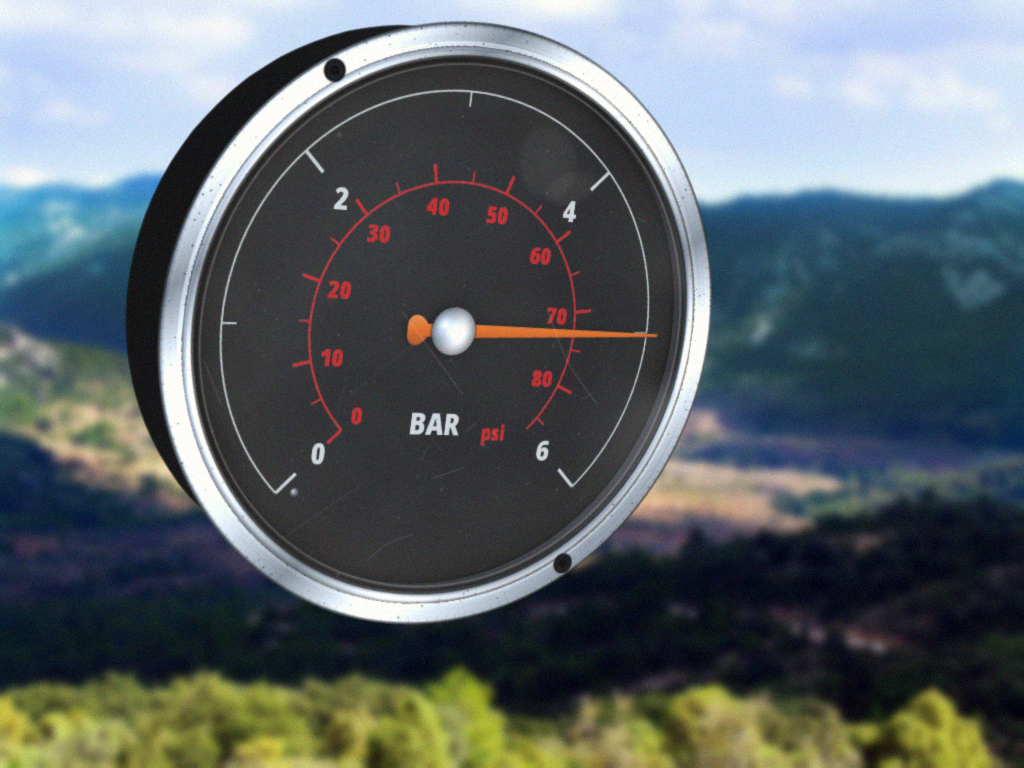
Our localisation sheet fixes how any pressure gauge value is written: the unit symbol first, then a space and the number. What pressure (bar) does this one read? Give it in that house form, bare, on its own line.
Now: bar 5
